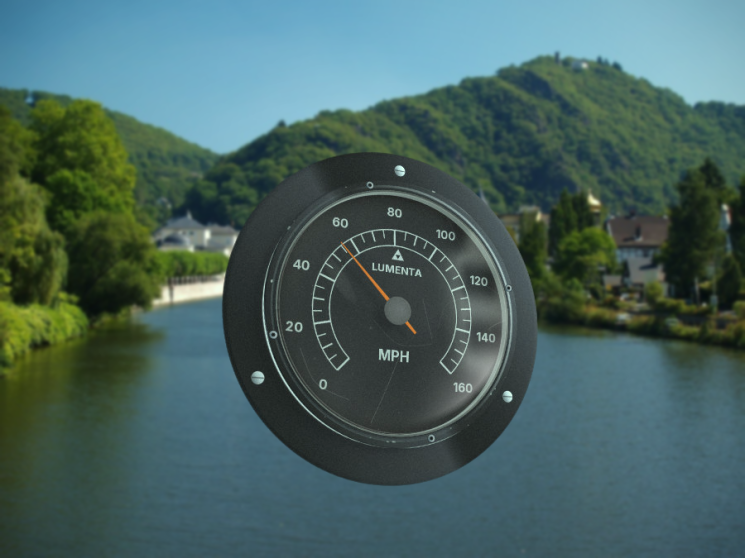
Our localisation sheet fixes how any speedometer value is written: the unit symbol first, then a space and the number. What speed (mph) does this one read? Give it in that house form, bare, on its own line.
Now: mph 55
